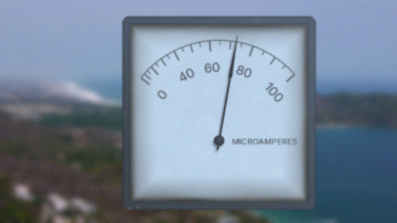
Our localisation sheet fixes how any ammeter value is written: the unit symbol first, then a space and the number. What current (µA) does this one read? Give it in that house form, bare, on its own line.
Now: µA 72.5
